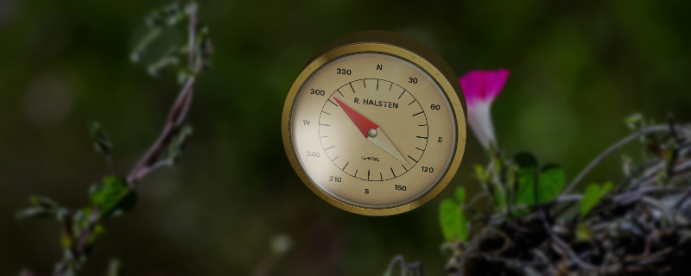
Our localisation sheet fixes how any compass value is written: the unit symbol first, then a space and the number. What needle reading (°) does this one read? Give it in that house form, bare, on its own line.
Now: ° 307.5
